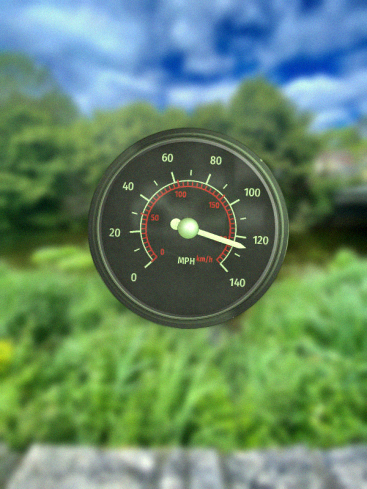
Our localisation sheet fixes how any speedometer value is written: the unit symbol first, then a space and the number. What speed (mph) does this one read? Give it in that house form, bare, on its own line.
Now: mph 125
